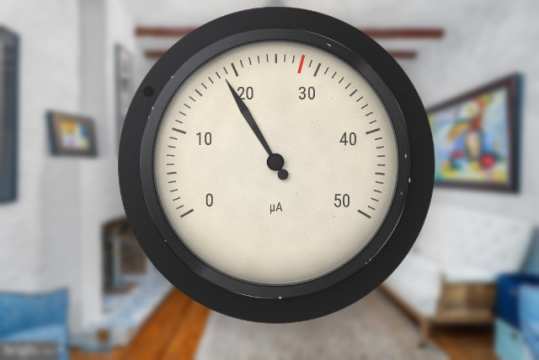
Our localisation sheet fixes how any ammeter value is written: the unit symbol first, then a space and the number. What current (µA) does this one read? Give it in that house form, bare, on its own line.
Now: µA 18.5
